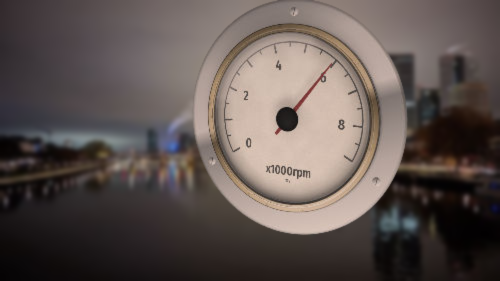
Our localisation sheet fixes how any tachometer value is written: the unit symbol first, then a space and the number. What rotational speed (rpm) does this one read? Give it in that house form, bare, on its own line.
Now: rpm 6000
